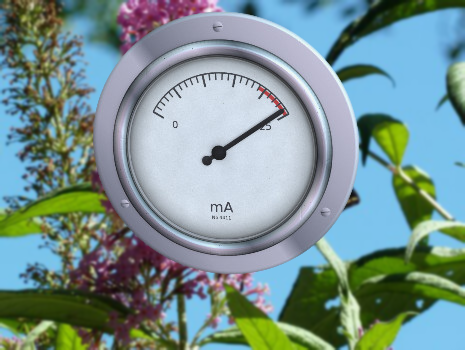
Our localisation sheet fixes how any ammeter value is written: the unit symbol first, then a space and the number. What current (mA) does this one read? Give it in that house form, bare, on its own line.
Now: mA 24
